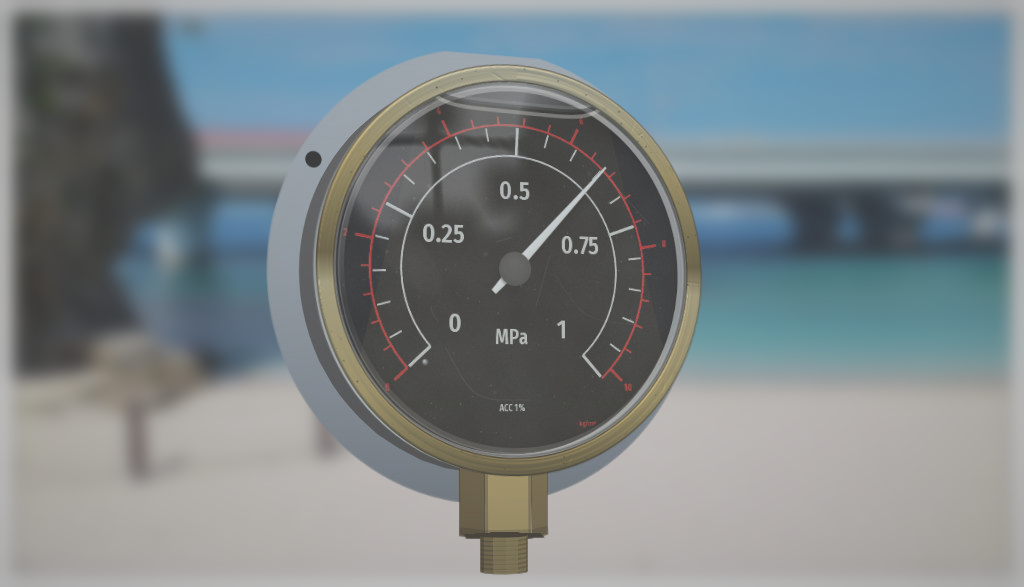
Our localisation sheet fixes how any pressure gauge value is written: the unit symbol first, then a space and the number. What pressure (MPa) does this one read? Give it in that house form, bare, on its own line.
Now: MPa 0.65
